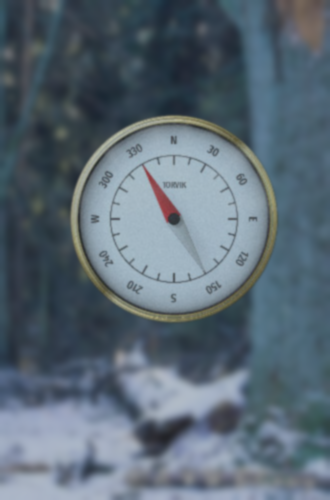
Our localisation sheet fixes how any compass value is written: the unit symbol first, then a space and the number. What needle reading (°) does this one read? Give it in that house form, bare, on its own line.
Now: ° 330
